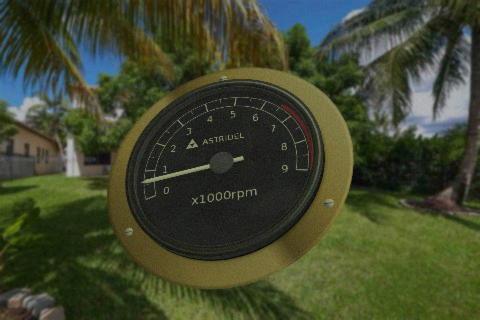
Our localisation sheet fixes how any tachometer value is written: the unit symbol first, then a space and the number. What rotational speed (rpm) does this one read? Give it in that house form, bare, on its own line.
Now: rpm 500
